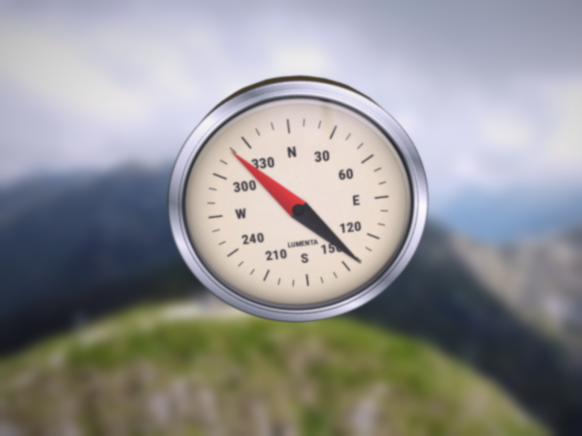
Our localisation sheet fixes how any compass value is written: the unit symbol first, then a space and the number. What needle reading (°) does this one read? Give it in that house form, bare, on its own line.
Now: ° 320
